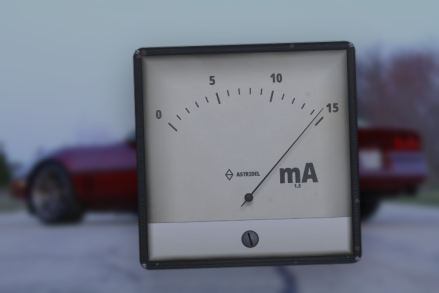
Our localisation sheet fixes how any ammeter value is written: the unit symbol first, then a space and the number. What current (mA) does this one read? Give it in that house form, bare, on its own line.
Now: mA 14.5
